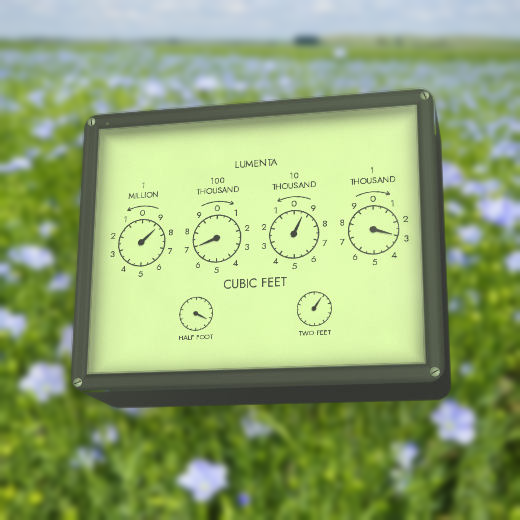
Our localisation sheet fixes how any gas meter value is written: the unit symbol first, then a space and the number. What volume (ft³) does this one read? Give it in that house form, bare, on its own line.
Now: ft³ 869300
